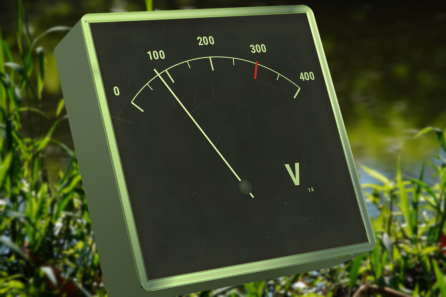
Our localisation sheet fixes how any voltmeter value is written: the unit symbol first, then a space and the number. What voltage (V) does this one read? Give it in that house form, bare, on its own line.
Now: V 75
